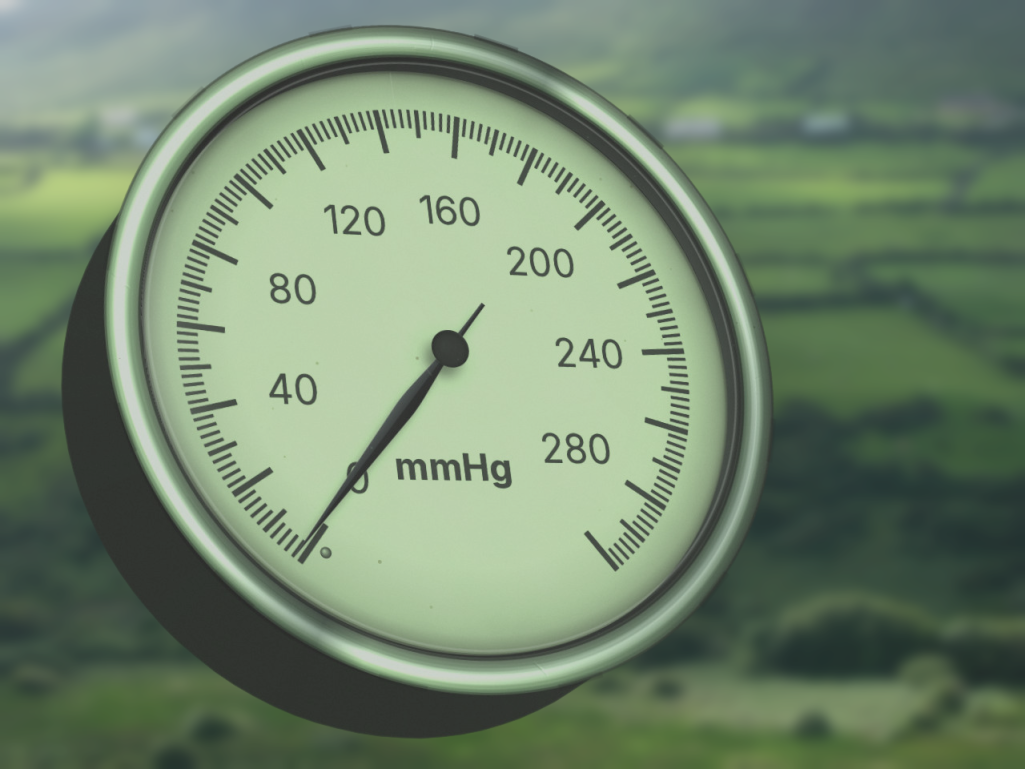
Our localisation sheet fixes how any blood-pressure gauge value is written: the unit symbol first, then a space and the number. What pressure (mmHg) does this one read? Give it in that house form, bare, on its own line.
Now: mmHg 2
